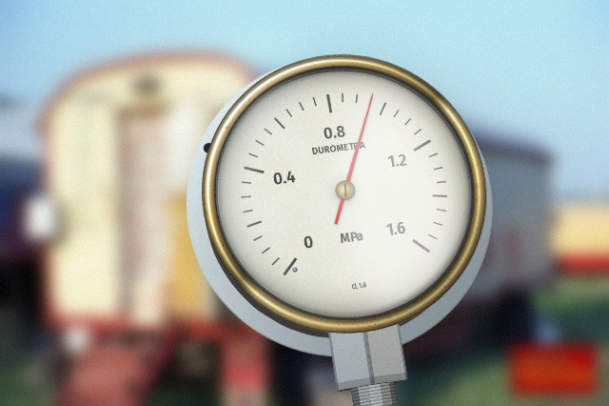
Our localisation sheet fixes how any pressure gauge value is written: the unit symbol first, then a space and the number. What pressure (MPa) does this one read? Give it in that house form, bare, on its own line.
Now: MPa 0.95
